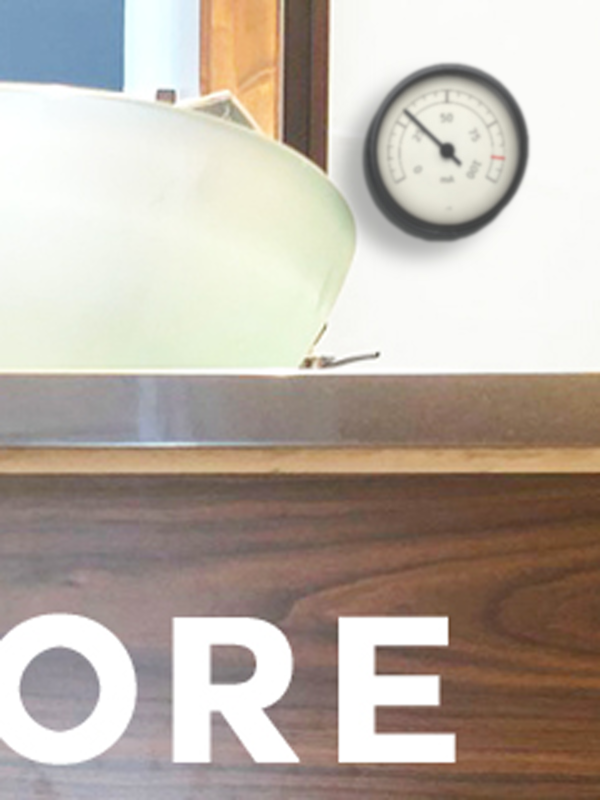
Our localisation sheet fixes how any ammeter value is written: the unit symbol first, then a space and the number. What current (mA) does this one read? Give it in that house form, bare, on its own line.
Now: mA 30
